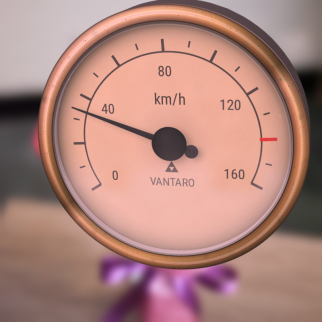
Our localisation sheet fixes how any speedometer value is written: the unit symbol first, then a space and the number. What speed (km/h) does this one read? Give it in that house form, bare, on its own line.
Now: km/h 35
